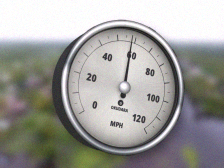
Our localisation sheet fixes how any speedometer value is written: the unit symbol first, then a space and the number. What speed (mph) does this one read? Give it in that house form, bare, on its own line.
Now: mph 57.5
